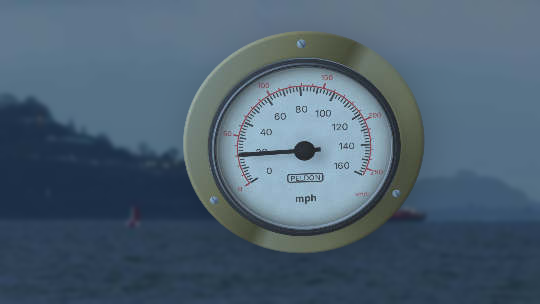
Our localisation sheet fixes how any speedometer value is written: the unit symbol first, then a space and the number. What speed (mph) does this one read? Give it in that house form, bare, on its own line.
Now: mph 20
